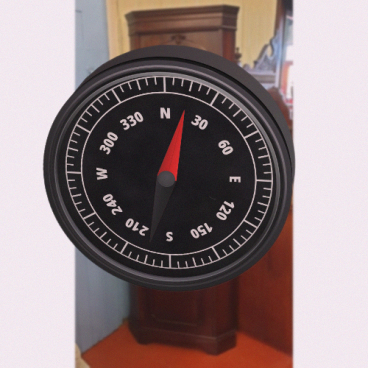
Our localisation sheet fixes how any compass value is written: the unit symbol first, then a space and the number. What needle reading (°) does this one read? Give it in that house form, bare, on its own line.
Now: ° 15
